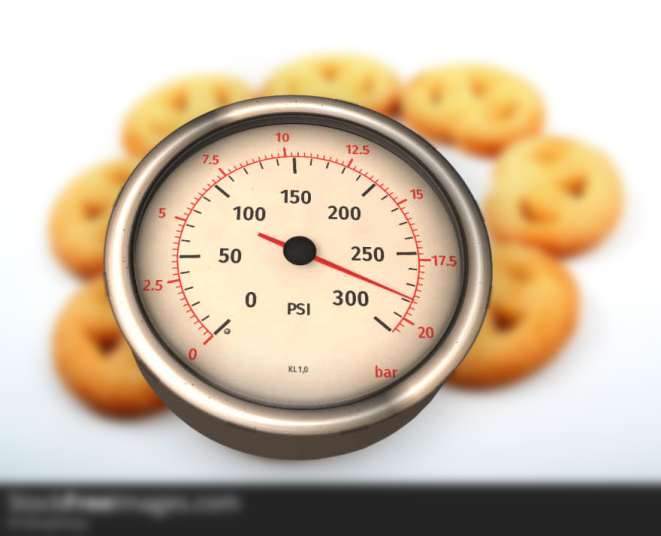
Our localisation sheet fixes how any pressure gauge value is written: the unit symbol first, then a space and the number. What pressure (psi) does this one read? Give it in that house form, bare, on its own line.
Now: psi 280
